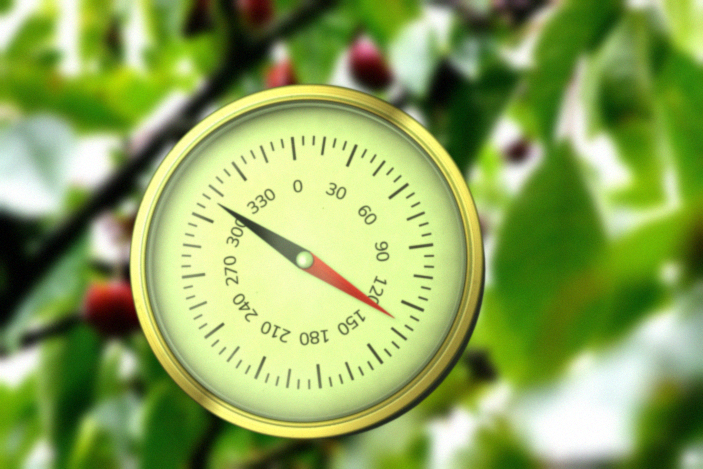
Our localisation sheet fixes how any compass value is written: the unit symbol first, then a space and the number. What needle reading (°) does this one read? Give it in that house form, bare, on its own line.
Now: ° 130
